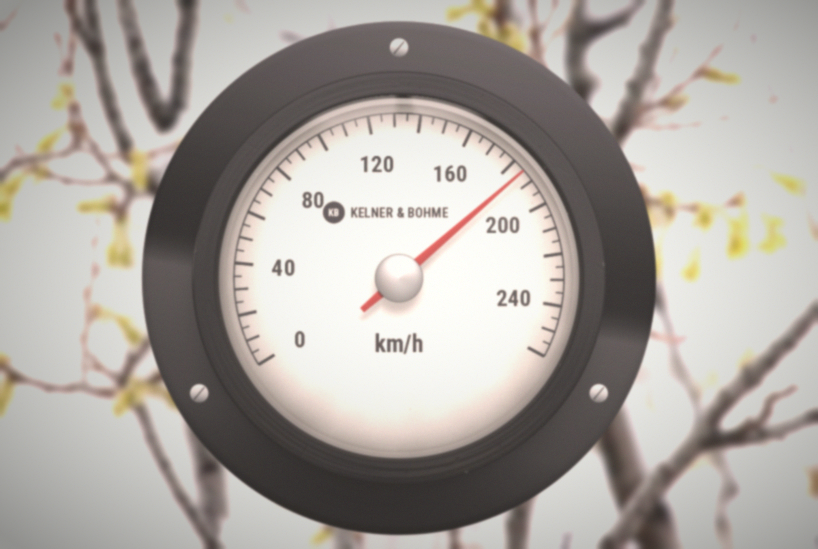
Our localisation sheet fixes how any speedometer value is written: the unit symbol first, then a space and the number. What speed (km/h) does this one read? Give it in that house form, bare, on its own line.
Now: km/h 185
